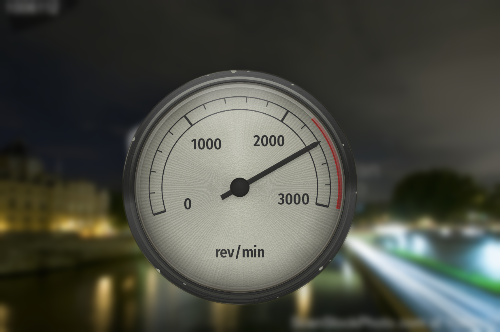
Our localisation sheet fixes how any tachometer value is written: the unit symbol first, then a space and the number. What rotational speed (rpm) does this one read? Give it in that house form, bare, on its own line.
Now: rpm 2400
